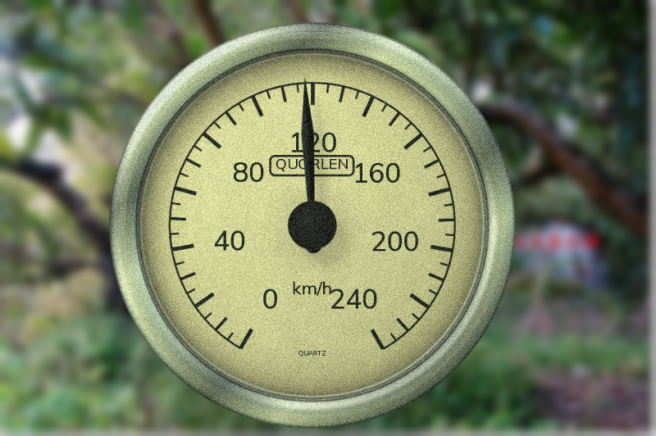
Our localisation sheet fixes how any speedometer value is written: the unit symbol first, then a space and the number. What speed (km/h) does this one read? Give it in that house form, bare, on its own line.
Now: km/h 117.5
